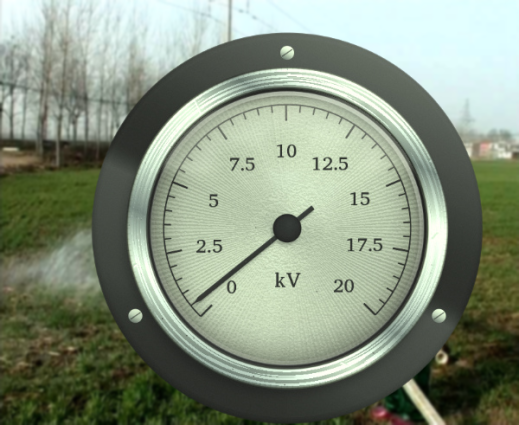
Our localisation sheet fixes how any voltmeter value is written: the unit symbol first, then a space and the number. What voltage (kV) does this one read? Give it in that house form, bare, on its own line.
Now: kV 0.5
